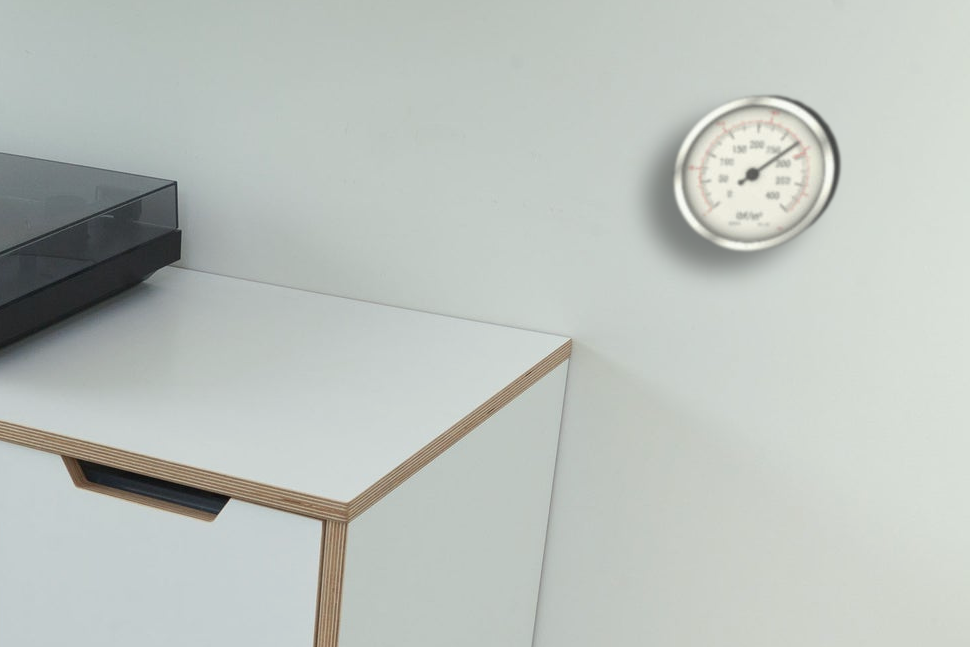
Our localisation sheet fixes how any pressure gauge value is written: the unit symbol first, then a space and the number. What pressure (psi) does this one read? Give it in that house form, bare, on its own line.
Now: psi 275
